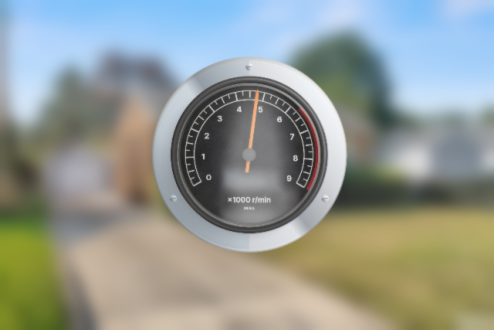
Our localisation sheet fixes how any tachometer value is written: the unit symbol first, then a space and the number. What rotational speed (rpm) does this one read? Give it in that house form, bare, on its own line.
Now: rpm 4750
